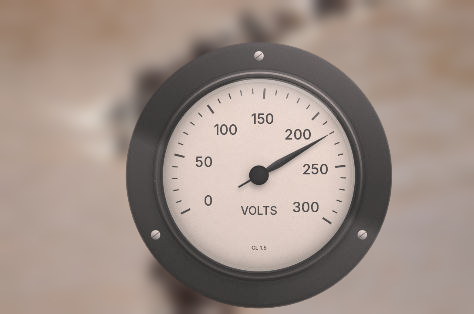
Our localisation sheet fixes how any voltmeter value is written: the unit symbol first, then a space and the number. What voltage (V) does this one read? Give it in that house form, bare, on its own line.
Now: V 220
